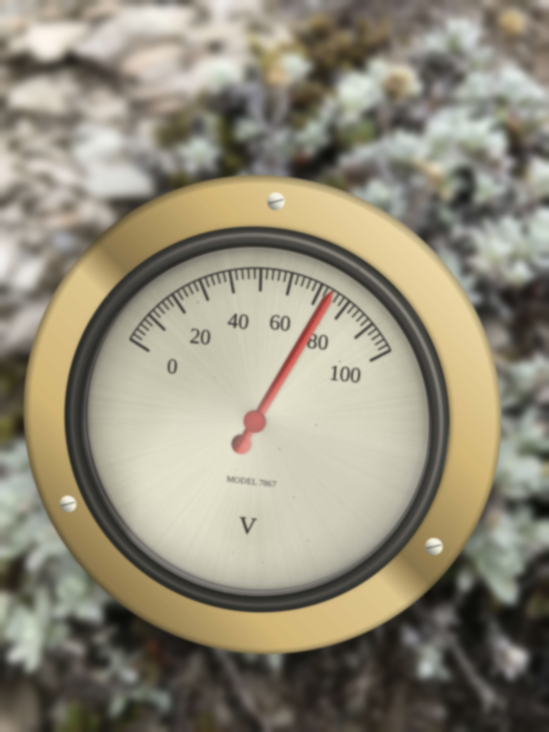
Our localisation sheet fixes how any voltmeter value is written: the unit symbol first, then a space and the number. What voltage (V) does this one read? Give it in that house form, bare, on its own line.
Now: V 74
